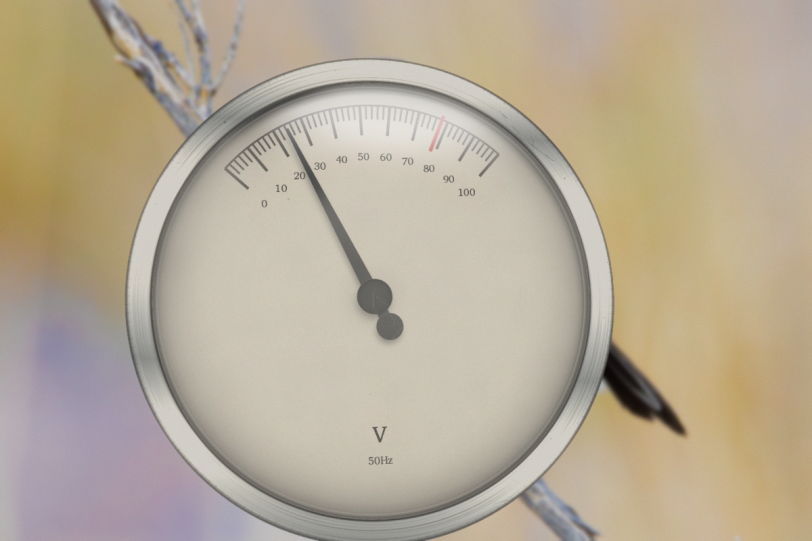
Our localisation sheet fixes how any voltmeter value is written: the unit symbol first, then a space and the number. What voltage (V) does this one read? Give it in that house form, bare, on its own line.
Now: V 24
